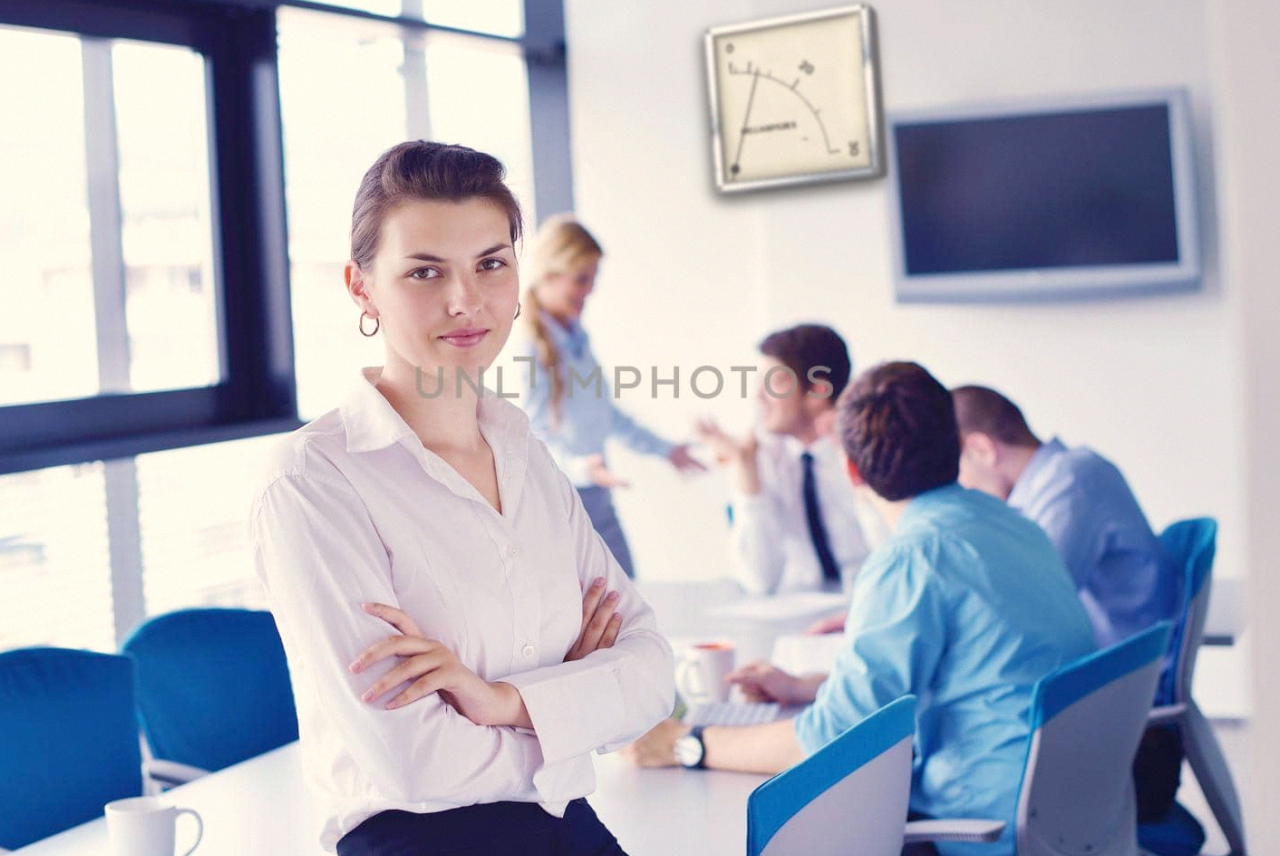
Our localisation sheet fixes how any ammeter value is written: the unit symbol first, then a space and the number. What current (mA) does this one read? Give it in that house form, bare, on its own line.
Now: mA 12.5
